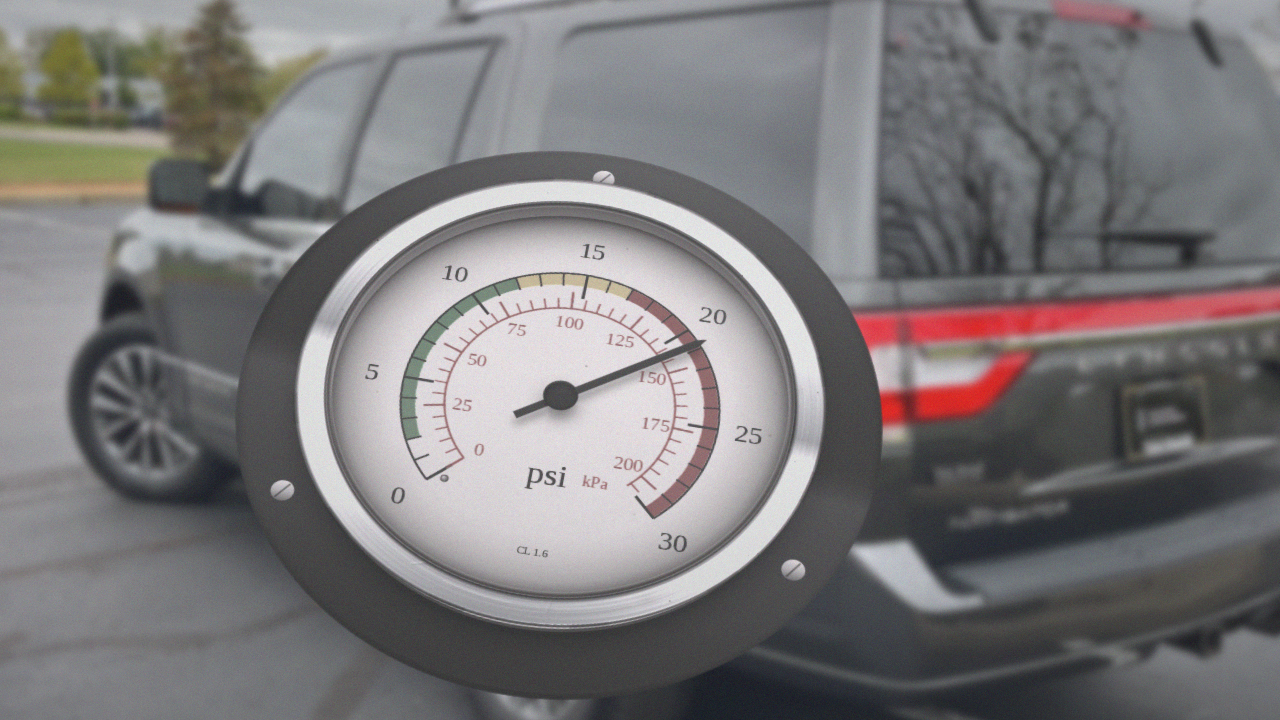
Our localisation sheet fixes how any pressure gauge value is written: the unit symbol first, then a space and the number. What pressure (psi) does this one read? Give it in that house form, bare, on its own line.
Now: psi 21
